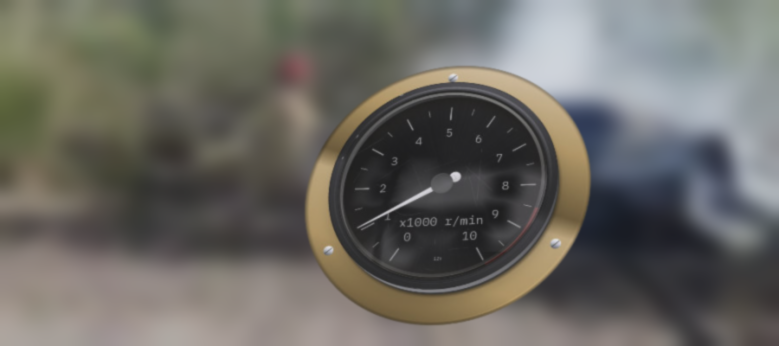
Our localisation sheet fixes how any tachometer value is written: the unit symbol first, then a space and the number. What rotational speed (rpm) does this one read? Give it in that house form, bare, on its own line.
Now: rpm 1000
